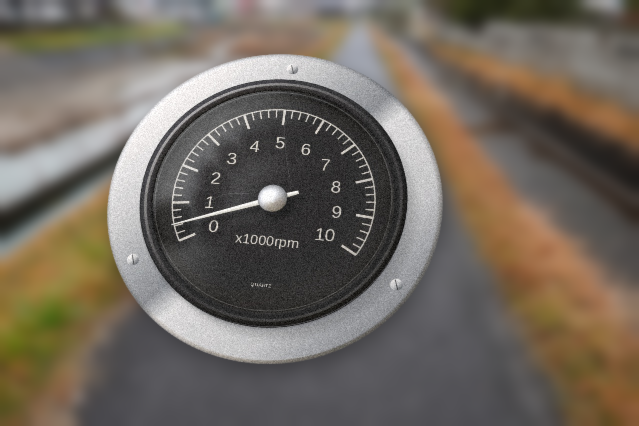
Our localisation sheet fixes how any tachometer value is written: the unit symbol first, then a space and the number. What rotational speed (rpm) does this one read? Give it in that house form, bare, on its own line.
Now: rpm 400
